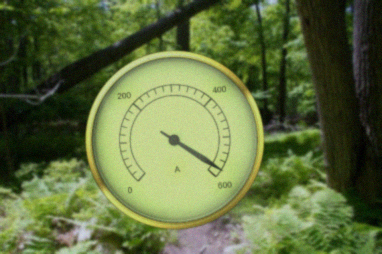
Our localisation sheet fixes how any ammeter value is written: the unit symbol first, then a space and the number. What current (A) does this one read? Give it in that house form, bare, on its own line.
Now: A 580
